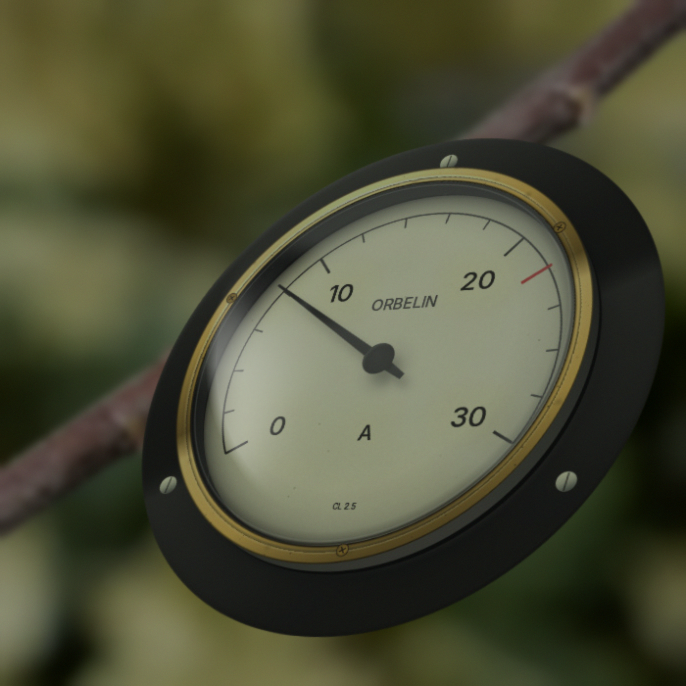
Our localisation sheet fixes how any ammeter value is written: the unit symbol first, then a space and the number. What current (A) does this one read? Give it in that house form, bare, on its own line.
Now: A 8
